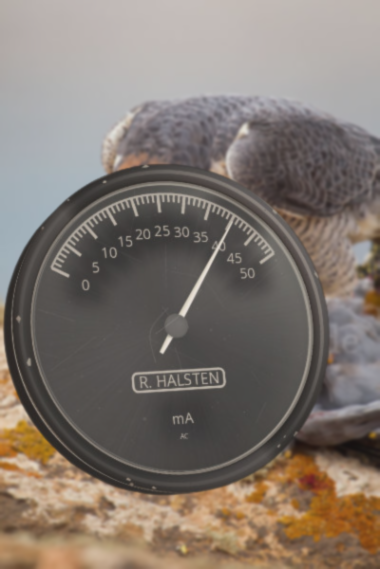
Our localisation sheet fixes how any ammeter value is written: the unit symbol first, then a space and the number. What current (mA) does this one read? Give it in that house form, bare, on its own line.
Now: mA 40
